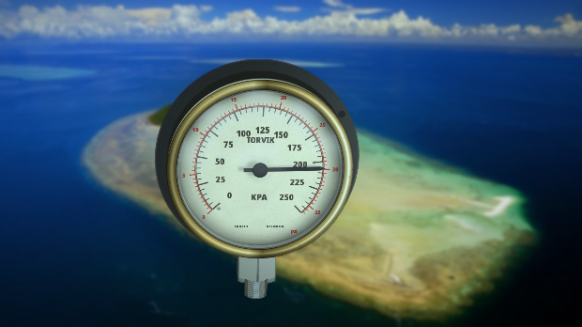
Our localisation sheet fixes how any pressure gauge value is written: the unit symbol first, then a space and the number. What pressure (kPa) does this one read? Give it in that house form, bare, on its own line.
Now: kPa 205
